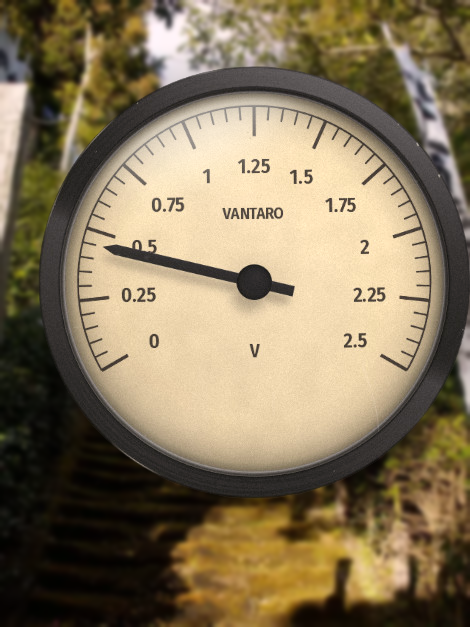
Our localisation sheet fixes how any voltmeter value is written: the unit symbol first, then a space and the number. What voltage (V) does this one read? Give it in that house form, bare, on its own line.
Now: V 0.45
